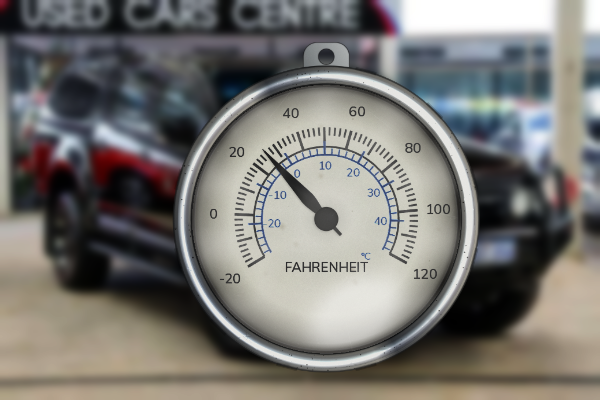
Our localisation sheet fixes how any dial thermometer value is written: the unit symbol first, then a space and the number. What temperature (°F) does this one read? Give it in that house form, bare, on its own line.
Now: °F 26
